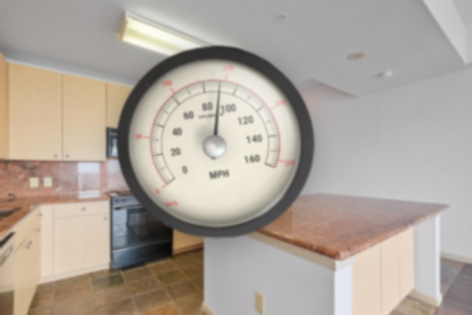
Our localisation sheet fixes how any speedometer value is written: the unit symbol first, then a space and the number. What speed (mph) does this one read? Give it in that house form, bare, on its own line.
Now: mph 90
